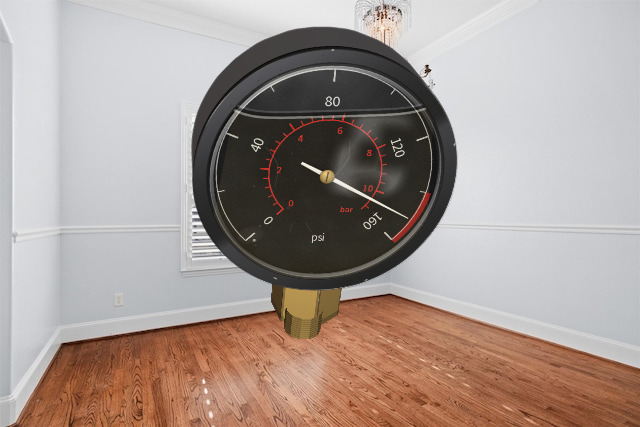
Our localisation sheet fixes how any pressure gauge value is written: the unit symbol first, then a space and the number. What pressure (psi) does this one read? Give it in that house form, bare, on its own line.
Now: psi 150
